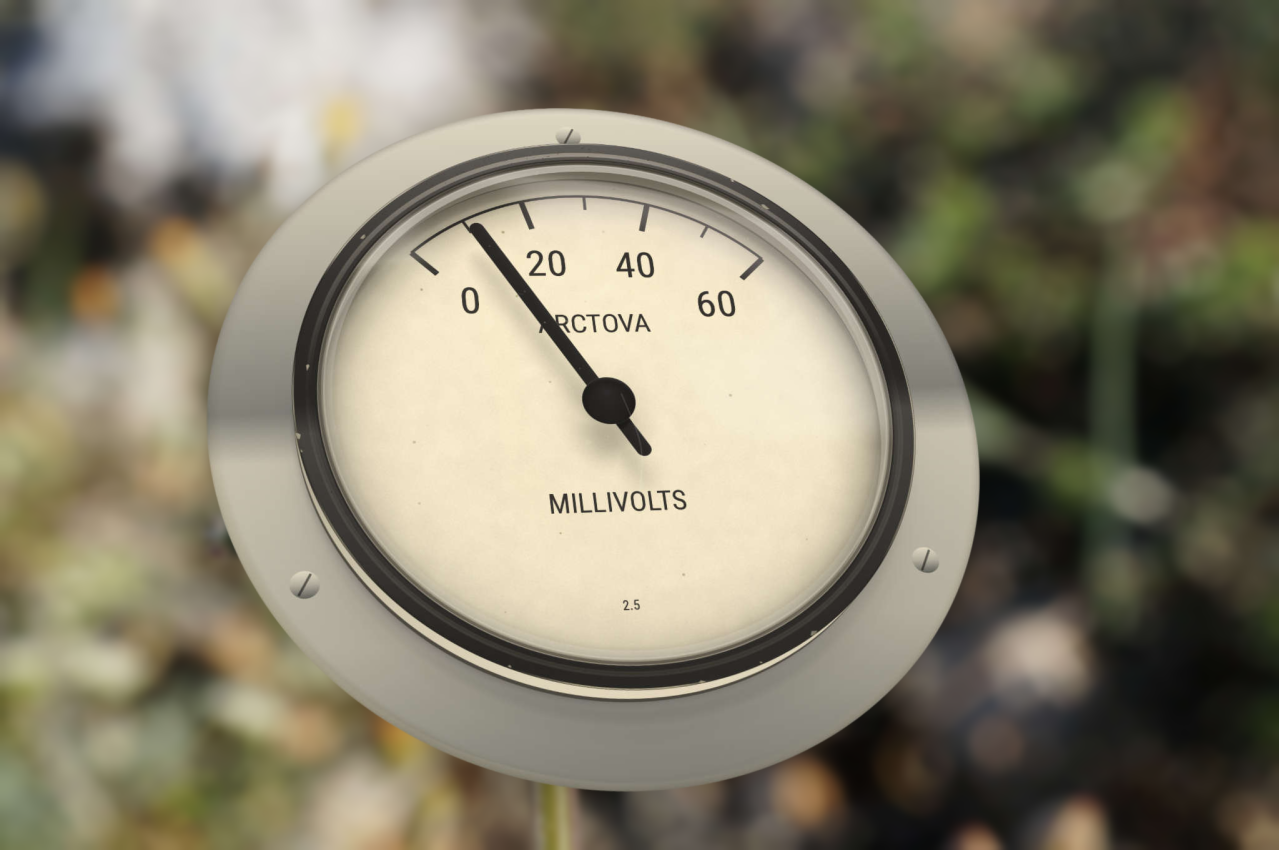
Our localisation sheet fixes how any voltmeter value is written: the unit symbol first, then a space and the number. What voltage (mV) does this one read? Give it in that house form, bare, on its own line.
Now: mV 10
